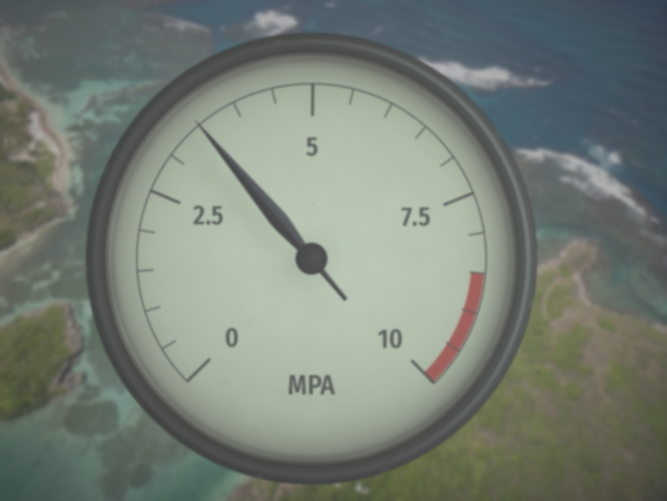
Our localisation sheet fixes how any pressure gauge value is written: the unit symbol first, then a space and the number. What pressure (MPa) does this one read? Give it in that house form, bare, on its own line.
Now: MPa 3.5
